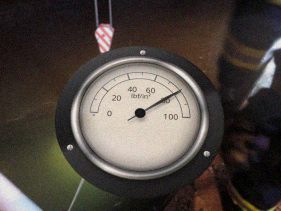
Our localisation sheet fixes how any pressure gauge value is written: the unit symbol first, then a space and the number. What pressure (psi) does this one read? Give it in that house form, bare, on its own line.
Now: psi 80
